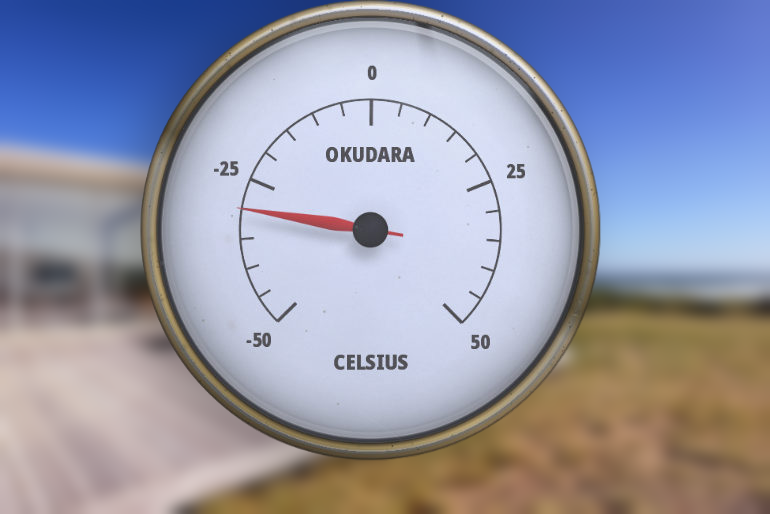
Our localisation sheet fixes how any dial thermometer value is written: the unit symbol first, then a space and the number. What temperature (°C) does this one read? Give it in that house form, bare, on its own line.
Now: °C -30
